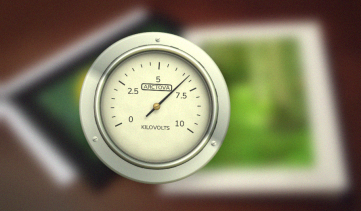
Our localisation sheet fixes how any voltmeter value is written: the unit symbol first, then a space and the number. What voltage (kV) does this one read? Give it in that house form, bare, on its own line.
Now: kV 6.75
